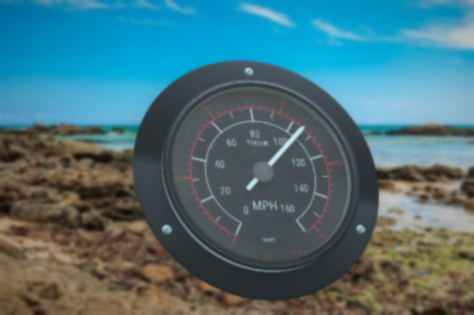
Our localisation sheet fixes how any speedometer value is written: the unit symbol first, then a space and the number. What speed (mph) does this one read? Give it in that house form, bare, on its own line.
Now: mph 105
